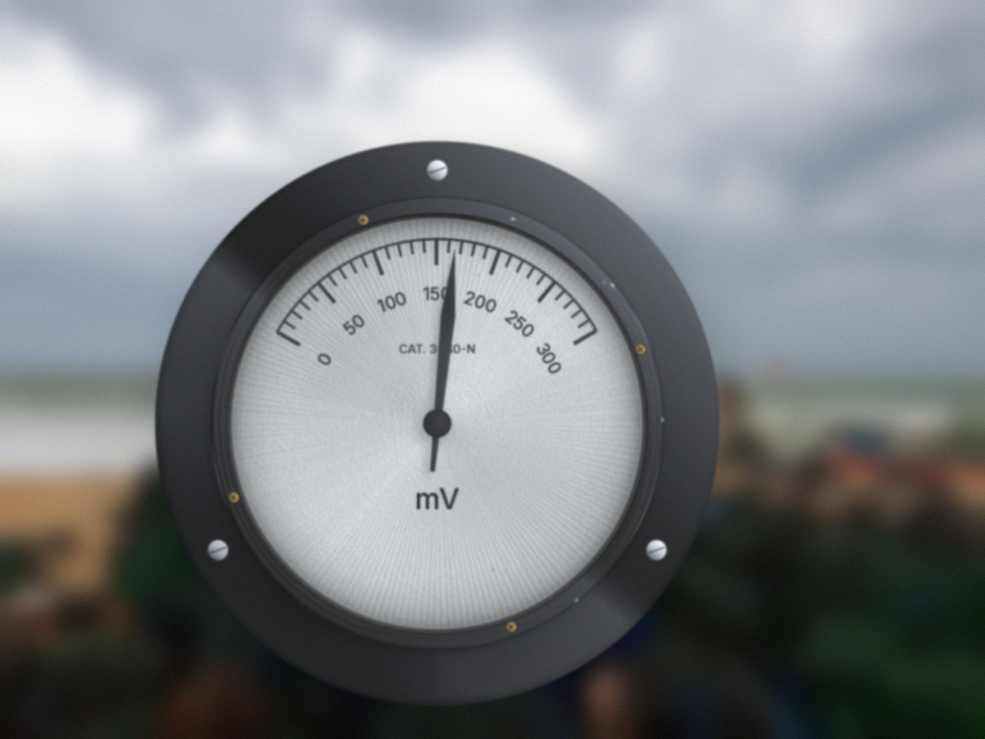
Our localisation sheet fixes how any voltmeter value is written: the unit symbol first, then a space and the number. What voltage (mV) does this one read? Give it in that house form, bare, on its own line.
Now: mV 165
